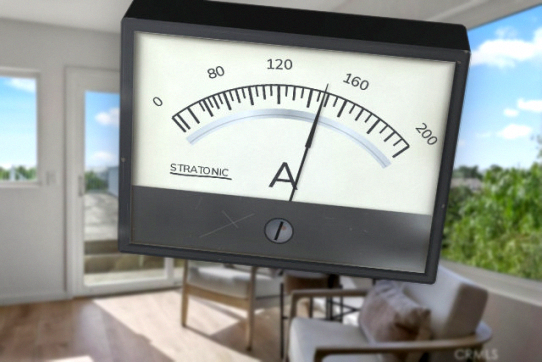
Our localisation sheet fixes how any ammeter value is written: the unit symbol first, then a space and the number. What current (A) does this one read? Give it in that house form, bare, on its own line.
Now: A 147.5
